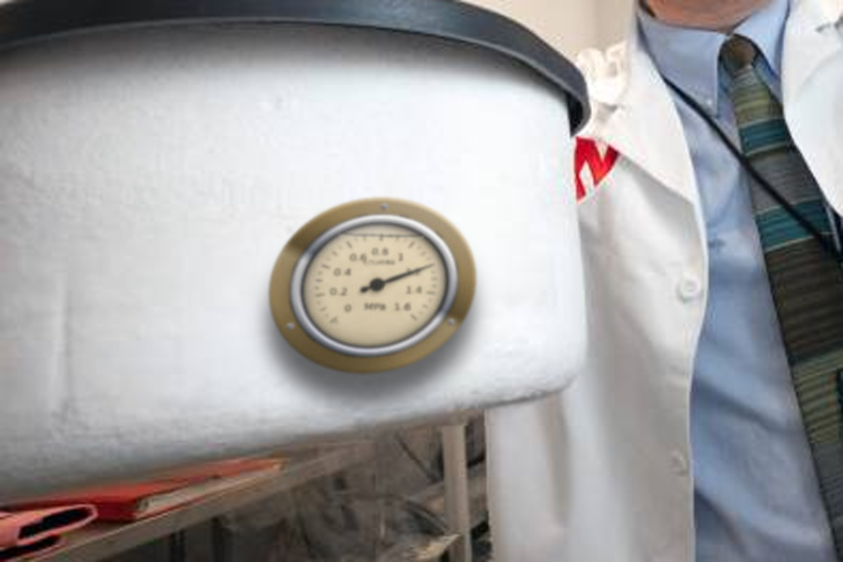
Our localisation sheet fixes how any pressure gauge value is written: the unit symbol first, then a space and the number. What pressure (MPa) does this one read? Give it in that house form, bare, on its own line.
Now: MPa 1.2
